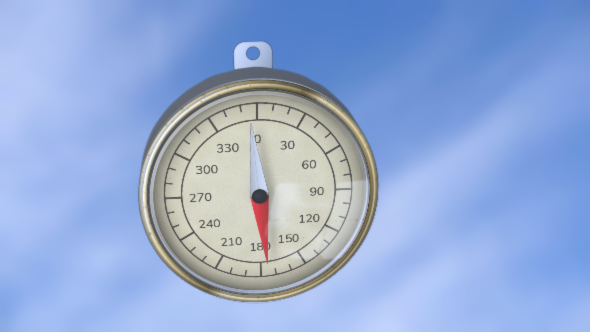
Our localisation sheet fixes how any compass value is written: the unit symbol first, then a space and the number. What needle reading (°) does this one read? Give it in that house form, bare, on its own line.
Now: ° 175
